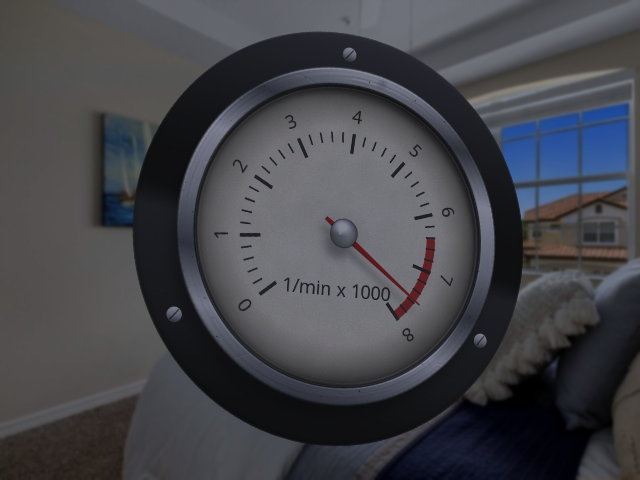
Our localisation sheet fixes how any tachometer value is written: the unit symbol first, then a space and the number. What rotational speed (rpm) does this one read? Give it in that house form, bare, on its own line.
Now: rpm 7600
